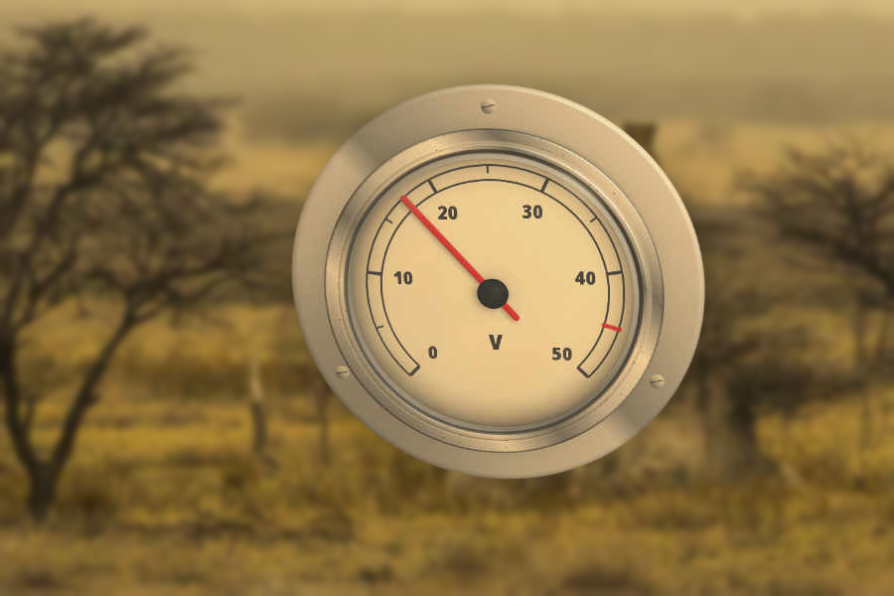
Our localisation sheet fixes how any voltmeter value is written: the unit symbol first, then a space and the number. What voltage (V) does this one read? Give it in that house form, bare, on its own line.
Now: V 17.5
